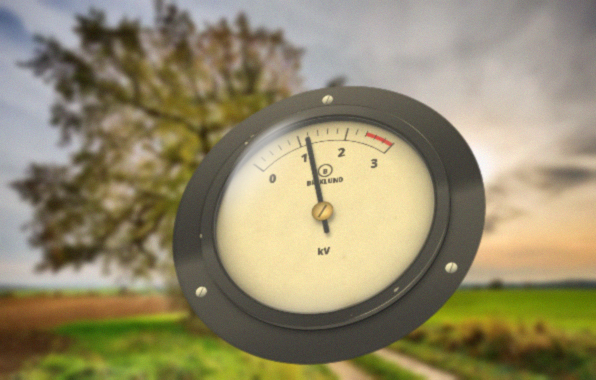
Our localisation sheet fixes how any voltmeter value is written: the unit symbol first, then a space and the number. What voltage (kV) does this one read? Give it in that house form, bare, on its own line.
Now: kV 1.2
